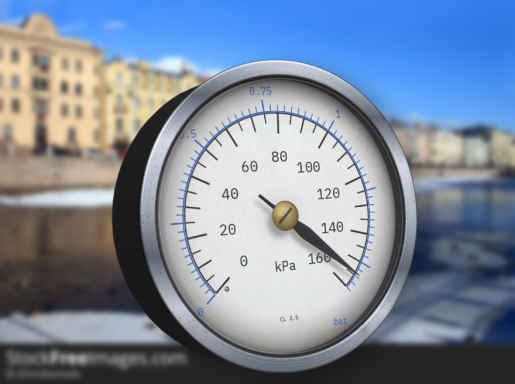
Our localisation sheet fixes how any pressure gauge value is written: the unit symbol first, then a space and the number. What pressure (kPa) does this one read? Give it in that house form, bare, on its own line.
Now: kPa 155
